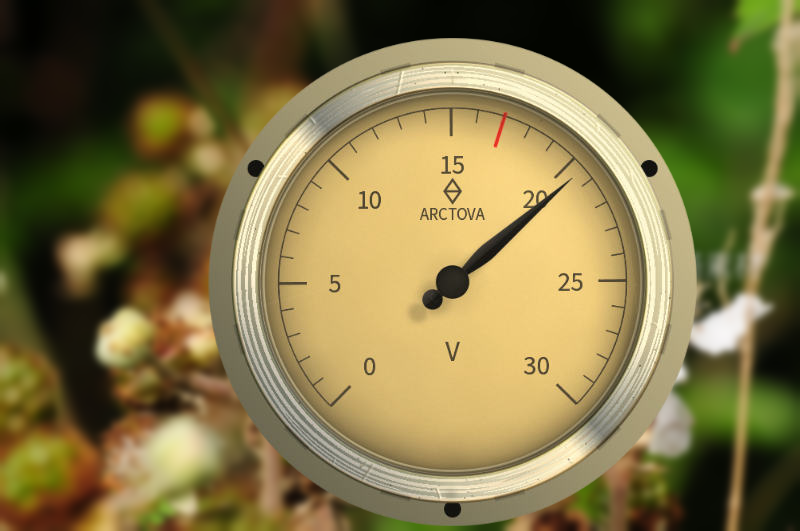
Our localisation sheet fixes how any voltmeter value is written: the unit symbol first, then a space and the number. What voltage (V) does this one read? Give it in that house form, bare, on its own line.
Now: V 20.5
